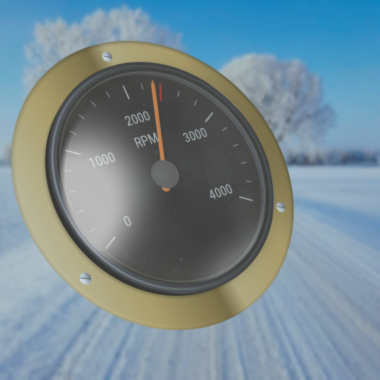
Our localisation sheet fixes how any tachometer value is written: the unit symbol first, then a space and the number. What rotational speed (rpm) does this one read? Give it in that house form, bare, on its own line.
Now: rpm 2300
